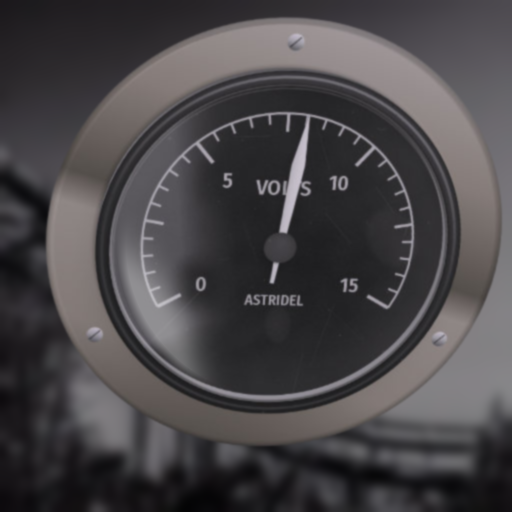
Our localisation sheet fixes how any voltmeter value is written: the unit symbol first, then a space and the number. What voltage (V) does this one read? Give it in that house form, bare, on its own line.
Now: V 8
